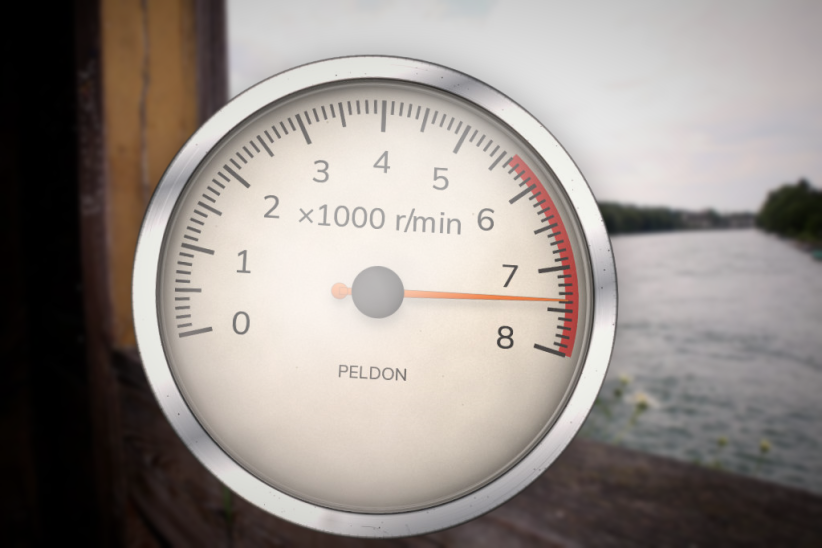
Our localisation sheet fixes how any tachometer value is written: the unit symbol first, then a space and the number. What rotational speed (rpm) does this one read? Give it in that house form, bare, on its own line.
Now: rpm 7400
